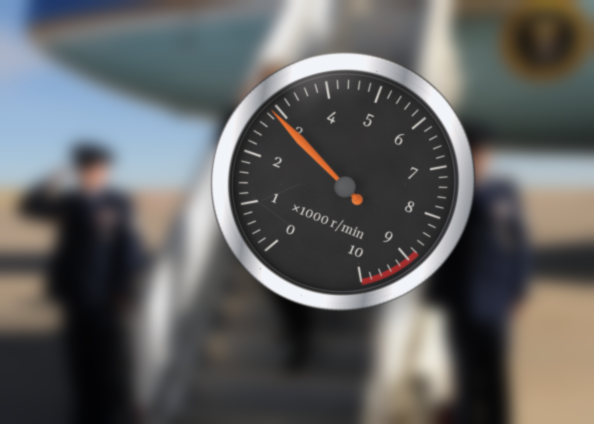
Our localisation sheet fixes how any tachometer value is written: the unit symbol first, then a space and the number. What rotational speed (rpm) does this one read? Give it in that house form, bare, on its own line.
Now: rpm 2900
